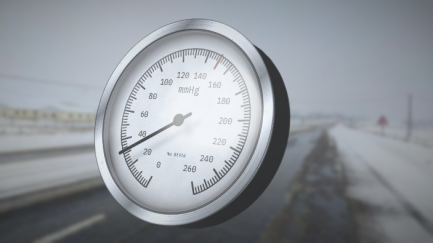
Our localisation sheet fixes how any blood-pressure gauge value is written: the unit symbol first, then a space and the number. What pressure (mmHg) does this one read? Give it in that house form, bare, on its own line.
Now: mmHg 30
